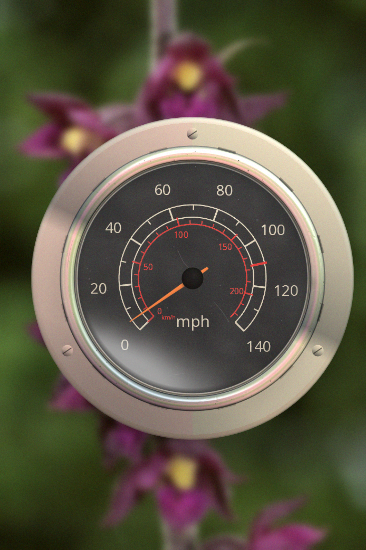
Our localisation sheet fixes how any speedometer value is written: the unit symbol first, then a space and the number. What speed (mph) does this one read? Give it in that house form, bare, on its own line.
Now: mph 5
